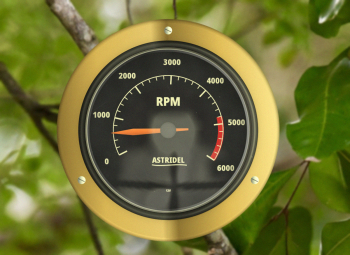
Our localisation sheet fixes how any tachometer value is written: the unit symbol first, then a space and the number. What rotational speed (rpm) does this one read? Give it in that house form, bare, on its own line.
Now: rpm 600
